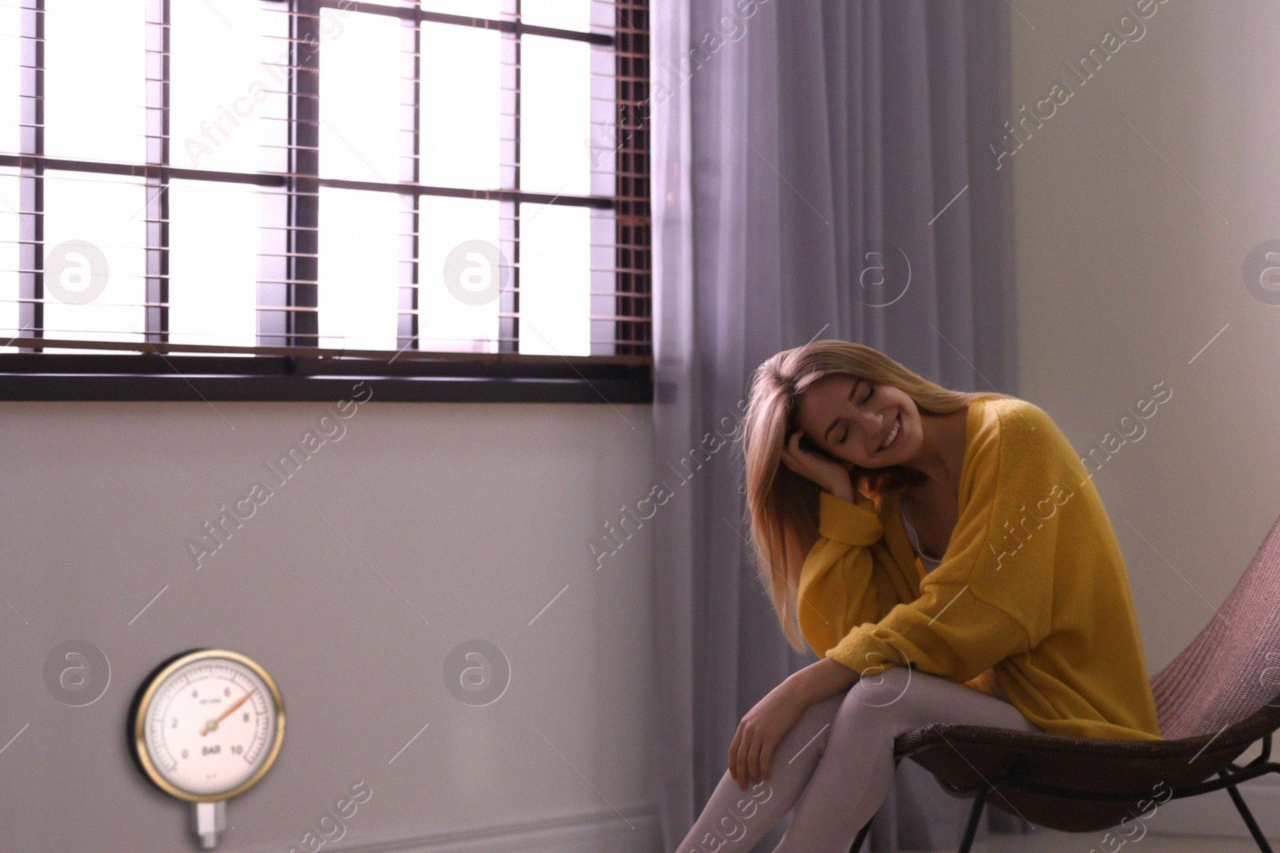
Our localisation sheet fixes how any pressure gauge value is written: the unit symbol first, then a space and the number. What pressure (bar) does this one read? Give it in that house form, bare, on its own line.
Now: bar 7
